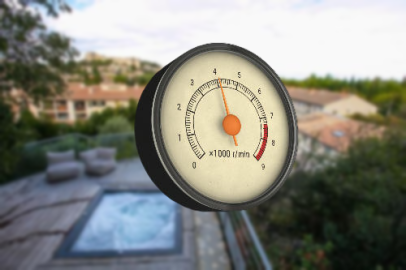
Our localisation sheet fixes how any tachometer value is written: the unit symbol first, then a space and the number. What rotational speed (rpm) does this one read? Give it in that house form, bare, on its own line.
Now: rpm 4000
